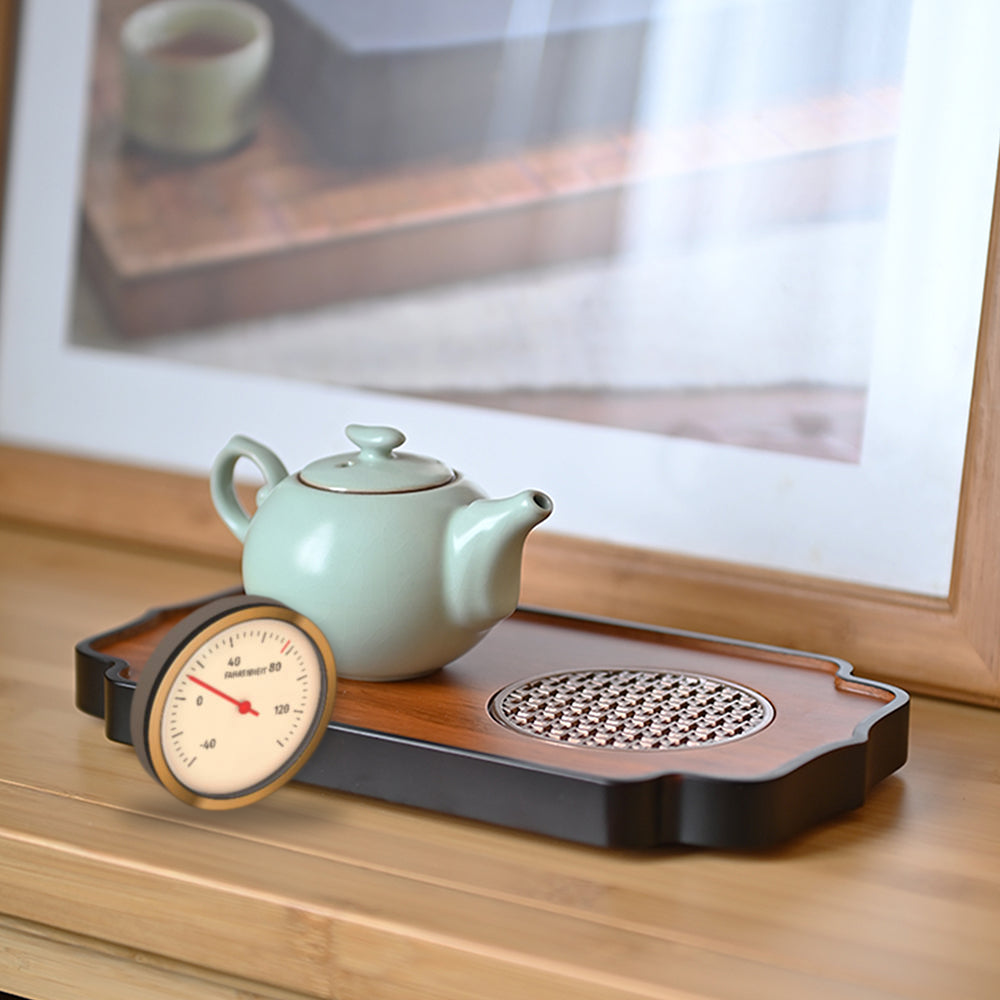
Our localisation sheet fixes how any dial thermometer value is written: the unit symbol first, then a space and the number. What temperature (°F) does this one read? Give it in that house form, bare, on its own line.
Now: °F 12
